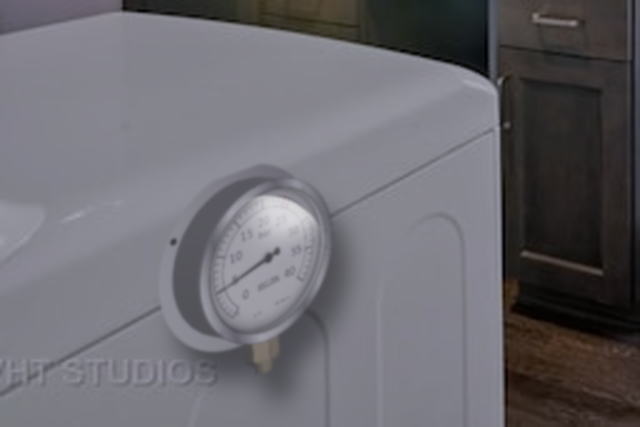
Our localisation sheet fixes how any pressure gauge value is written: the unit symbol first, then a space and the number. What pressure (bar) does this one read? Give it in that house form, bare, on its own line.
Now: bar 5
